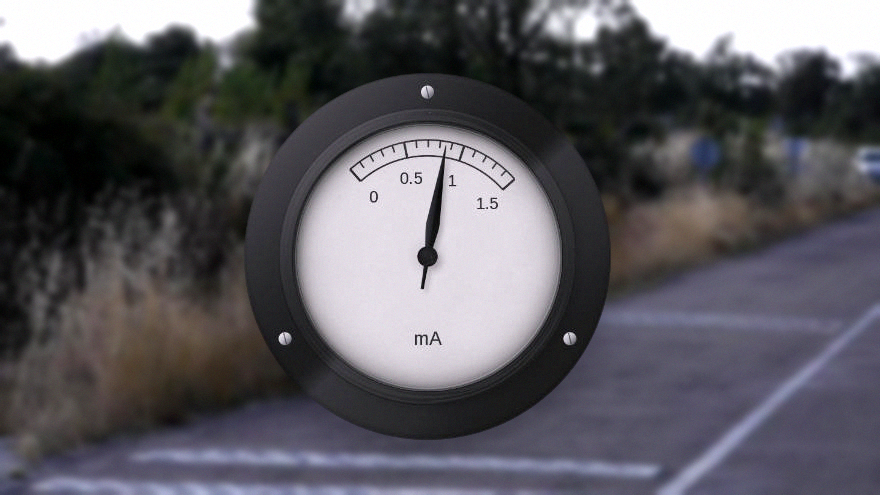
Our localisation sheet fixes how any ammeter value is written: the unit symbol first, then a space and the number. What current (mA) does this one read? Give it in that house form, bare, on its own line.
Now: mA 0.85
